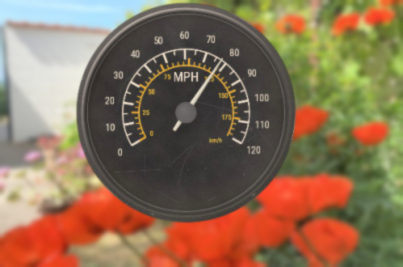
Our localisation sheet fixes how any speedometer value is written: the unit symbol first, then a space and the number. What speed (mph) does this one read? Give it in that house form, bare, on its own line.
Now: mph 77.5
